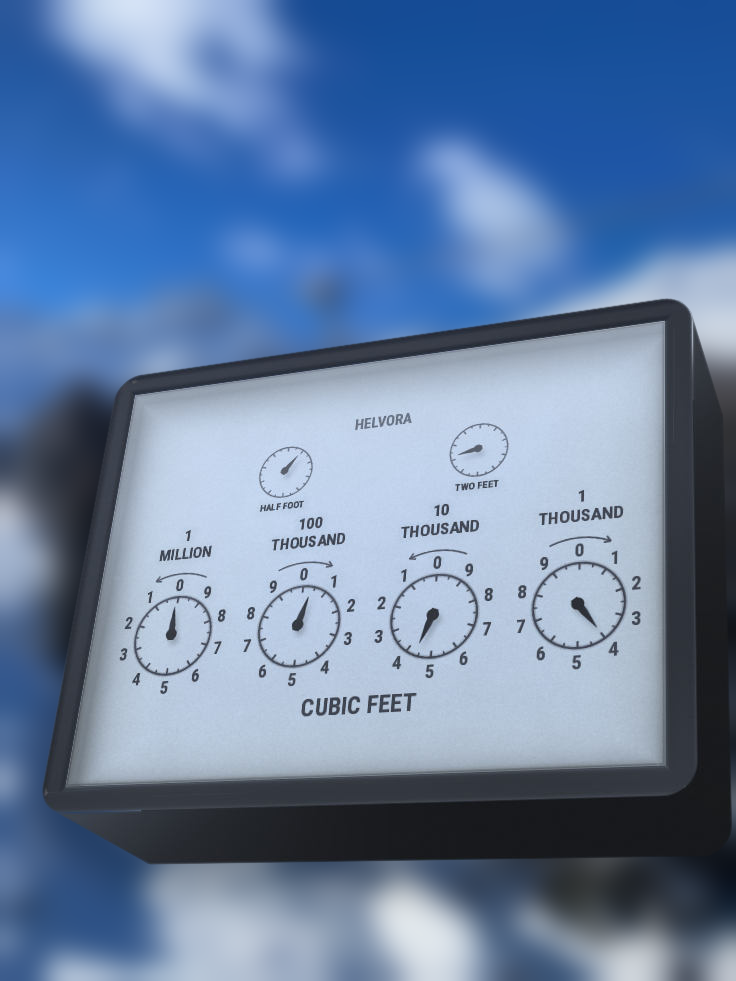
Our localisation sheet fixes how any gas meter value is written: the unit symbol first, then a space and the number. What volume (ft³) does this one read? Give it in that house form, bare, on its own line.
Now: ft³ 4400
